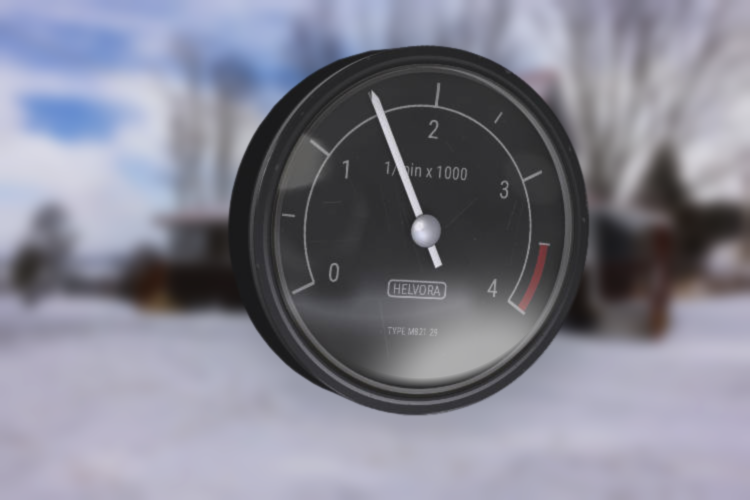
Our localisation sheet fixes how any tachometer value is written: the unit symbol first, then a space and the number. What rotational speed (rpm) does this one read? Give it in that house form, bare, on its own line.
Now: rpm 1500
